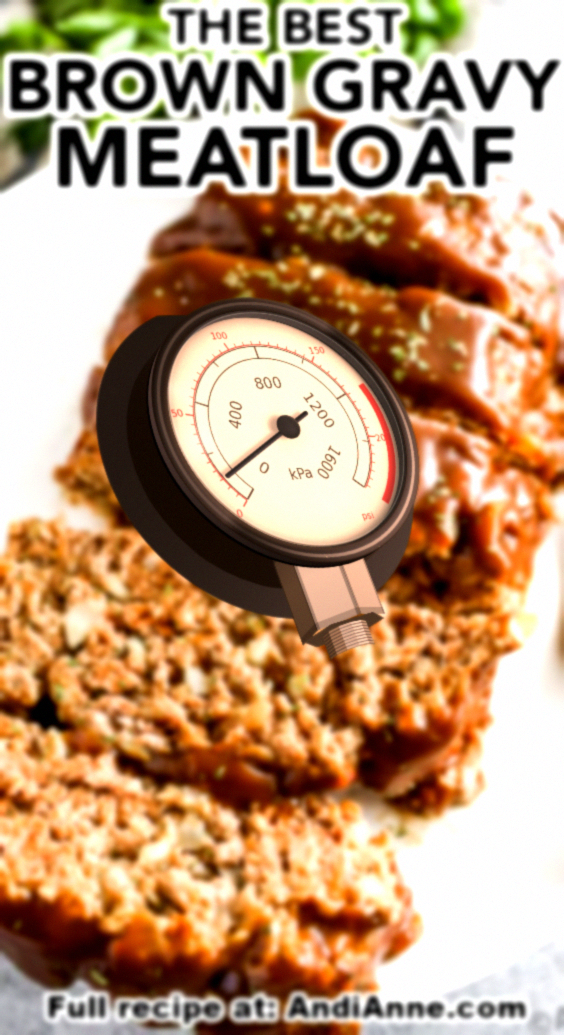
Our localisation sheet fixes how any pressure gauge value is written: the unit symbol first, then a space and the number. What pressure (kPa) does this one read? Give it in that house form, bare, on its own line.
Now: kPa 100
